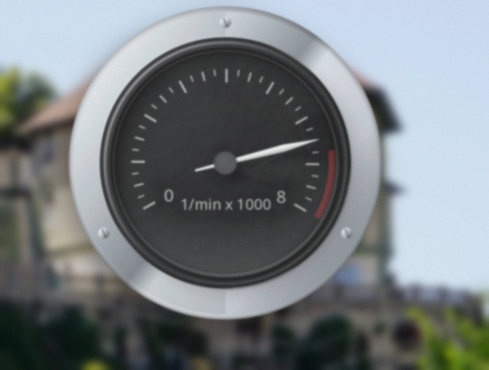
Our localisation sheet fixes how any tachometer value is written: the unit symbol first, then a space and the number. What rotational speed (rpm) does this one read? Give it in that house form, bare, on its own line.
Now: rpm 6500
